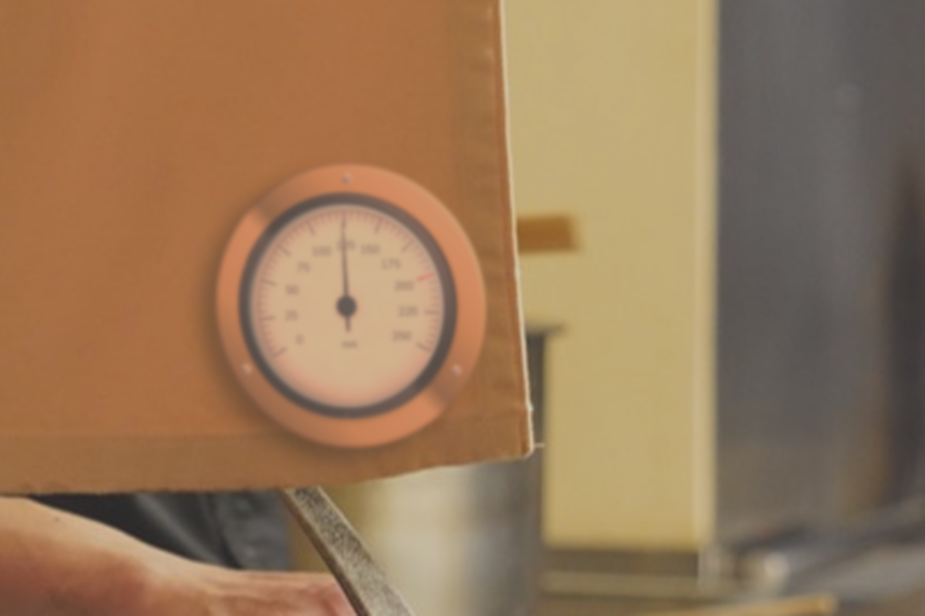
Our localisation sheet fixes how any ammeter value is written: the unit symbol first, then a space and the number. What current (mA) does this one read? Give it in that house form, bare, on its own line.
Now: mA 125
